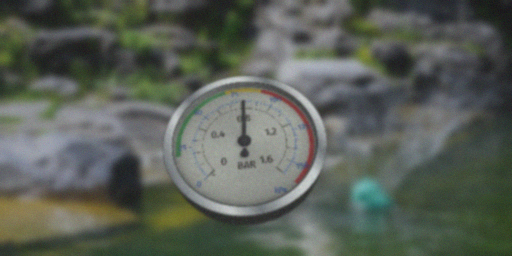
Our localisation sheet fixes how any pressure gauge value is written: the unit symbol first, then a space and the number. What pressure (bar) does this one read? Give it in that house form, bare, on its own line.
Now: bar 0.8
